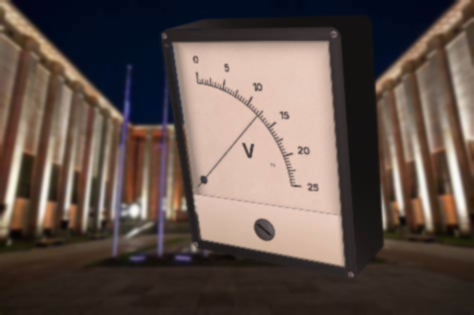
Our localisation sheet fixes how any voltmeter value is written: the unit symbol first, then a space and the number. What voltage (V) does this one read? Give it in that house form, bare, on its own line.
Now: V 12.5
